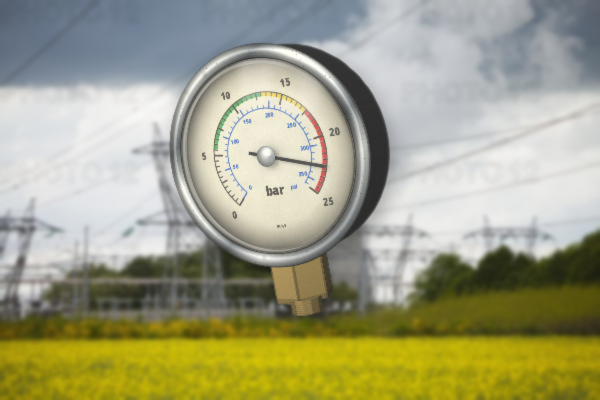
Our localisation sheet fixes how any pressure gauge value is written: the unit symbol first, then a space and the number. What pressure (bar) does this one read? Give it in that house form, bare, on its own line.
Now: bar 22.5
